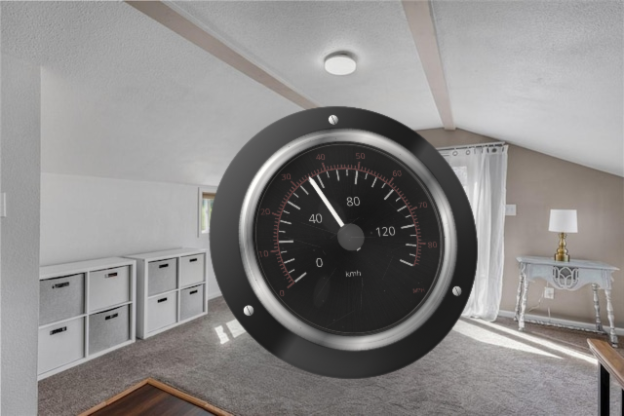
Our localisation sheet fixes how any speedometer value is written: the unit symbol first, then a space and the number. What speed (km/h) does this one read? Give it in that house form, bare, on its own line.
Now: km/h 55
